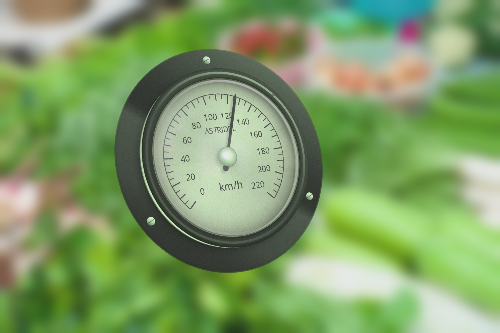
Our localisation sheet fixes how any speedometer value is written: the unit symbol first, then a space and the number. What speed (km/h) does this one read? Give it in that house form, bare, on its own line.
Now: km/h 125
